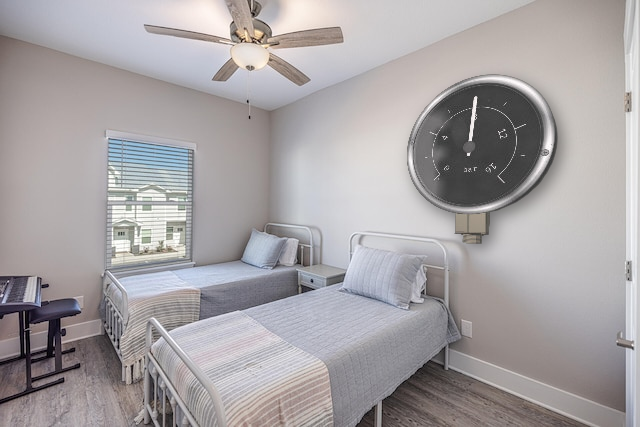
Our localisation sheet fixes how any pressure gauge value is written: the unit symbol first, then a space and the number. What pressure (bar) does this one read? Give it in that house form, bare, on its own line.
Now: bar 8
